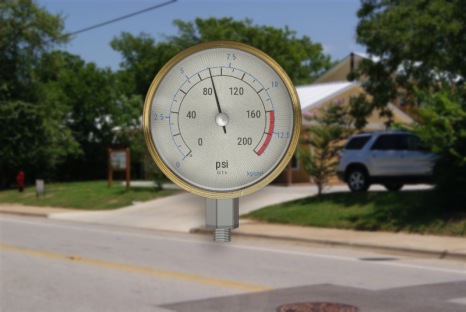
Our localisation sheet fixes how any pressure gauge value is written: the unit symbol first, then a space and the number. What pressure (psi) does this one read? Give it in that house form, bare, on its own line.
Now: psi 90
